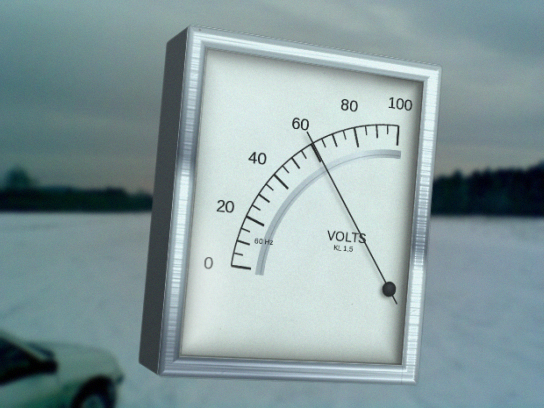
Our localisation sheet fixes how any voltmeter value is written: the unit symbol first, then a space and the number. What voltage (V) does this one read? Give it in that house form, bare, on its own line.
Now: V 60
